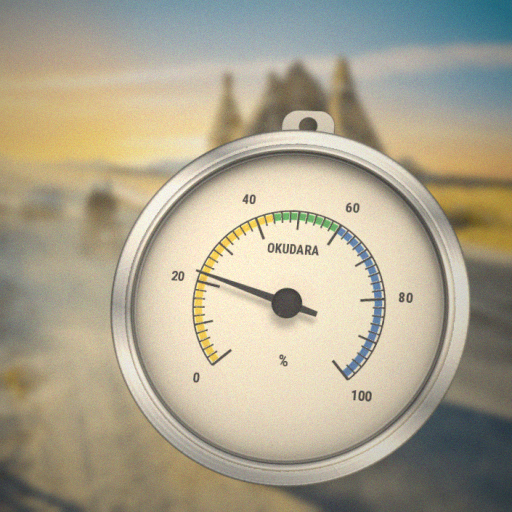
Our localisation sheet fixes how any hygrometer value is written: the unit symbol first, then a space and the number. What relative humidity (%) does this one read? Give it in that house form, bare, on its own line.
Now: % 22
